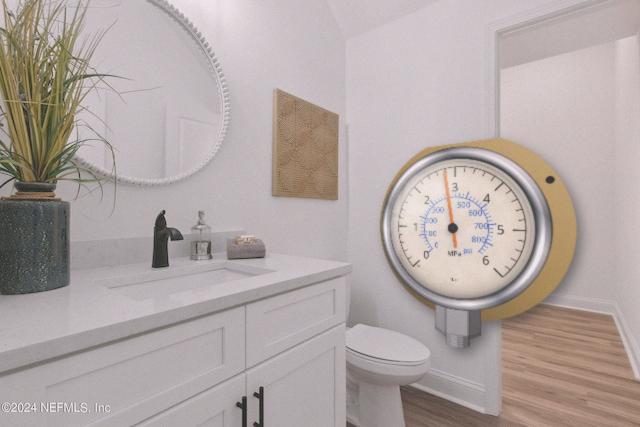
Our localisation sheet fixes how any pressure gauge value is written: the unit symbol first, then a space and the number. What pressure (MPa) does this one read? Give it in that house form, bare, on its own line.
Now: MPa 2.8
